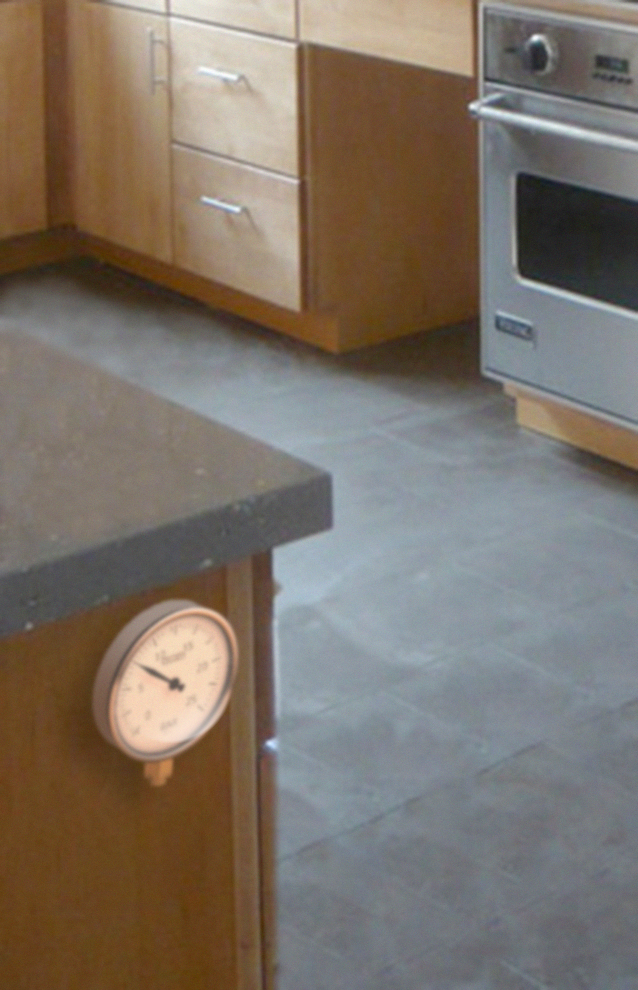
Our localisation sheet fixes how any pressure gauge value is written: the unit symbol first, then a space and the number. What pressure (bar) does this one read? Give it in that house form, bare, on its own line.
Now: bar 7.5
